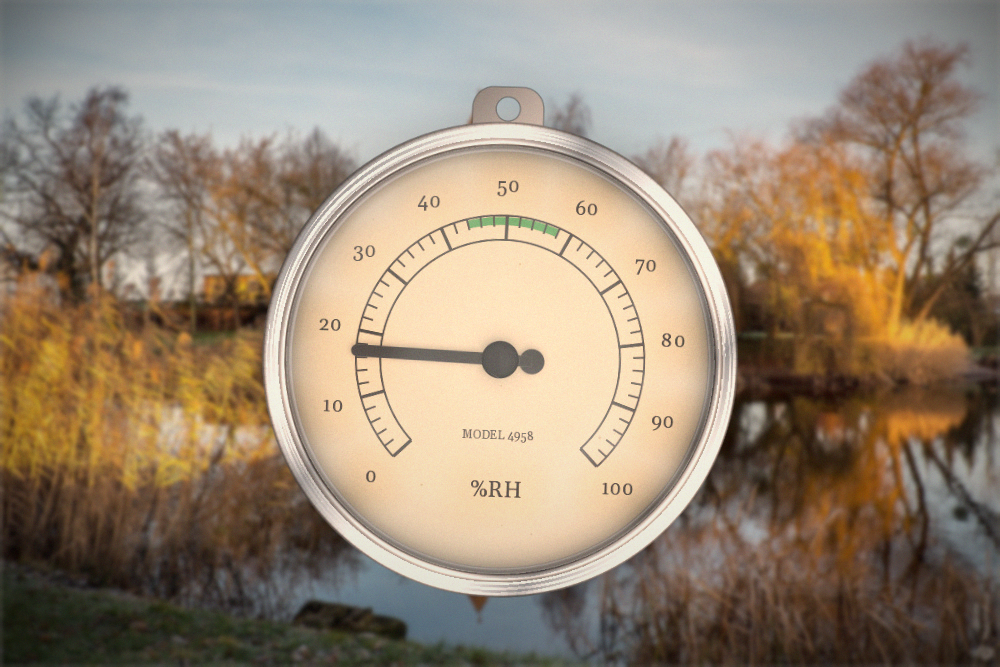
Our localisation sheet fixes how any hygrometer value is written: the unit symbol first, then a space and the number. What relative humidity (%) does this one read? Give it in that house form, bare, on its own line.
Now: % 17
